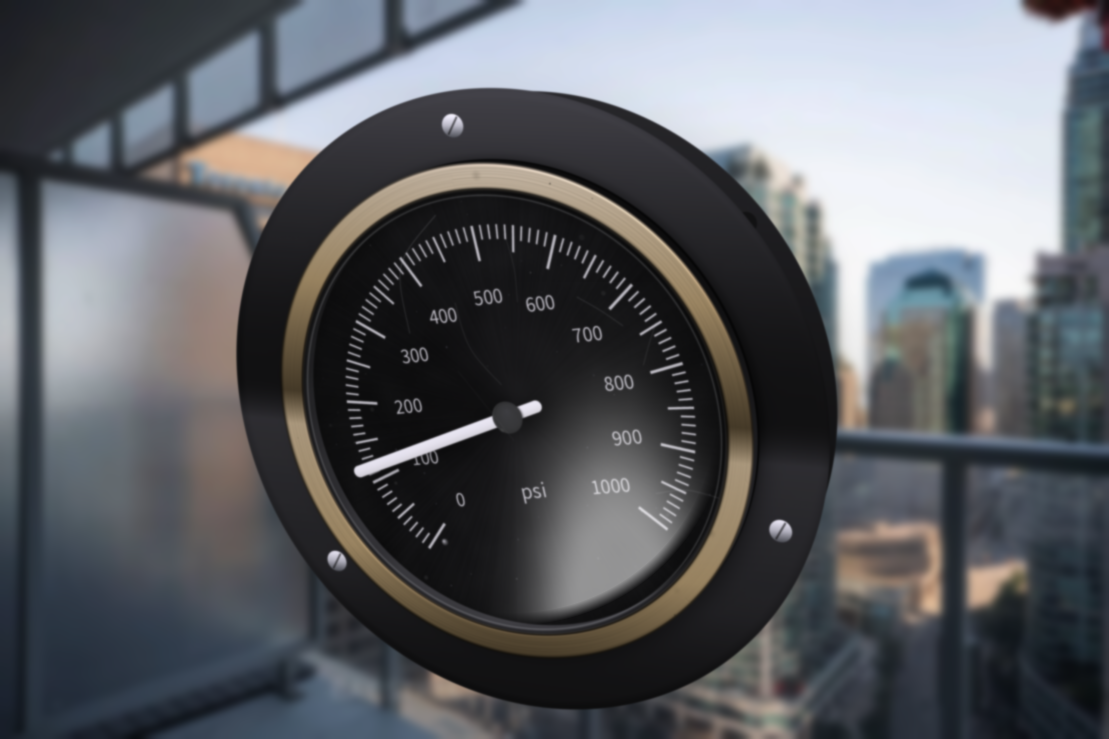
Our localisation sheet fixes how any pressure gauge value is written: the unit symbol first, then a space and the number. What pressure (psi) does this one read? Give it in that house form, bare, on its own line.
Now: psi 120
